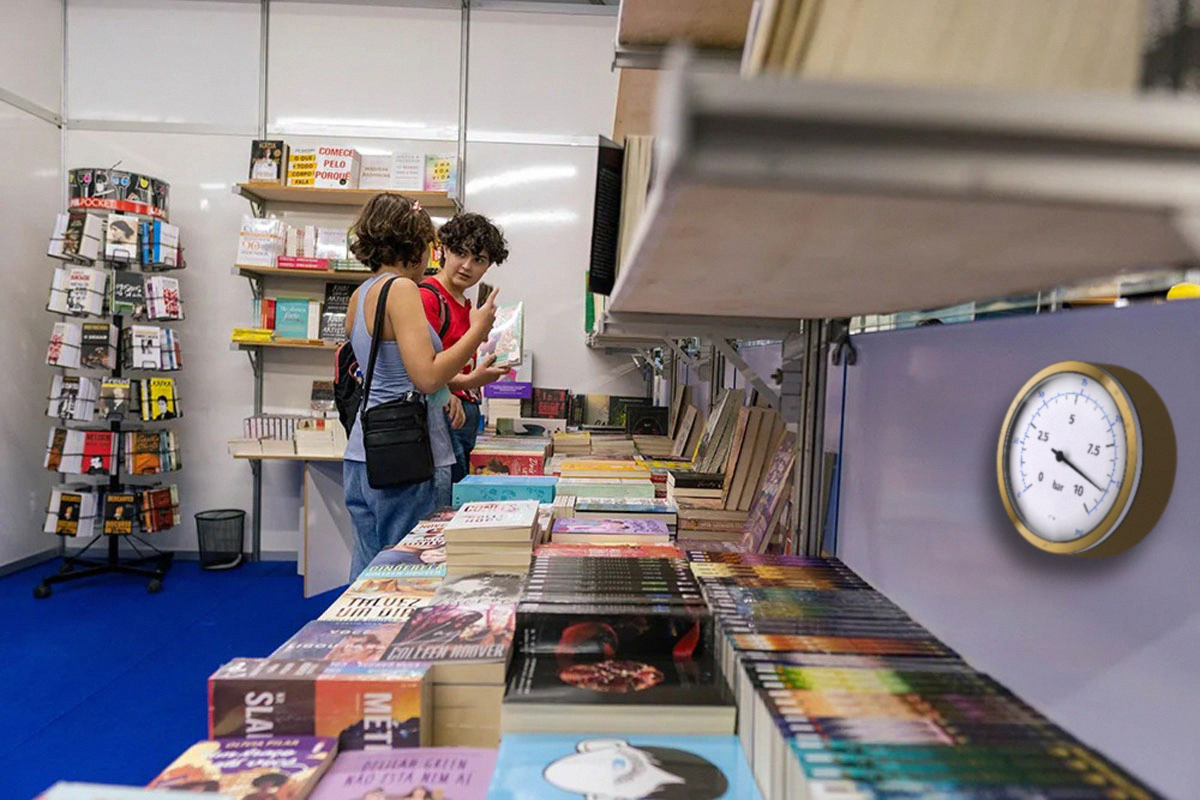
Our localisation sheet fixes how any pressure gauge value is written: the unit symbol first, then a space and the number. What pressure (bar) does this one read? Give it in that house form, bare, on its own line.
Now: bar 9
